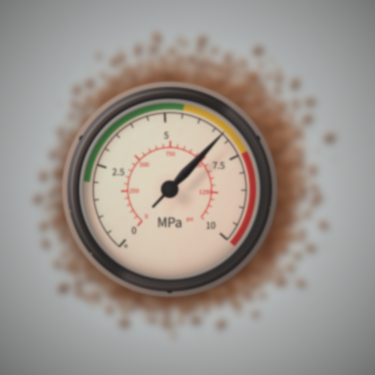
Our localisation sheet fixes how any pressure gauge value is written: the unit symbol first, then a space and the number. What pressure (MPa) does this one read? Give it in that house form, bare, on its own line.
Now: MPa 6.75
